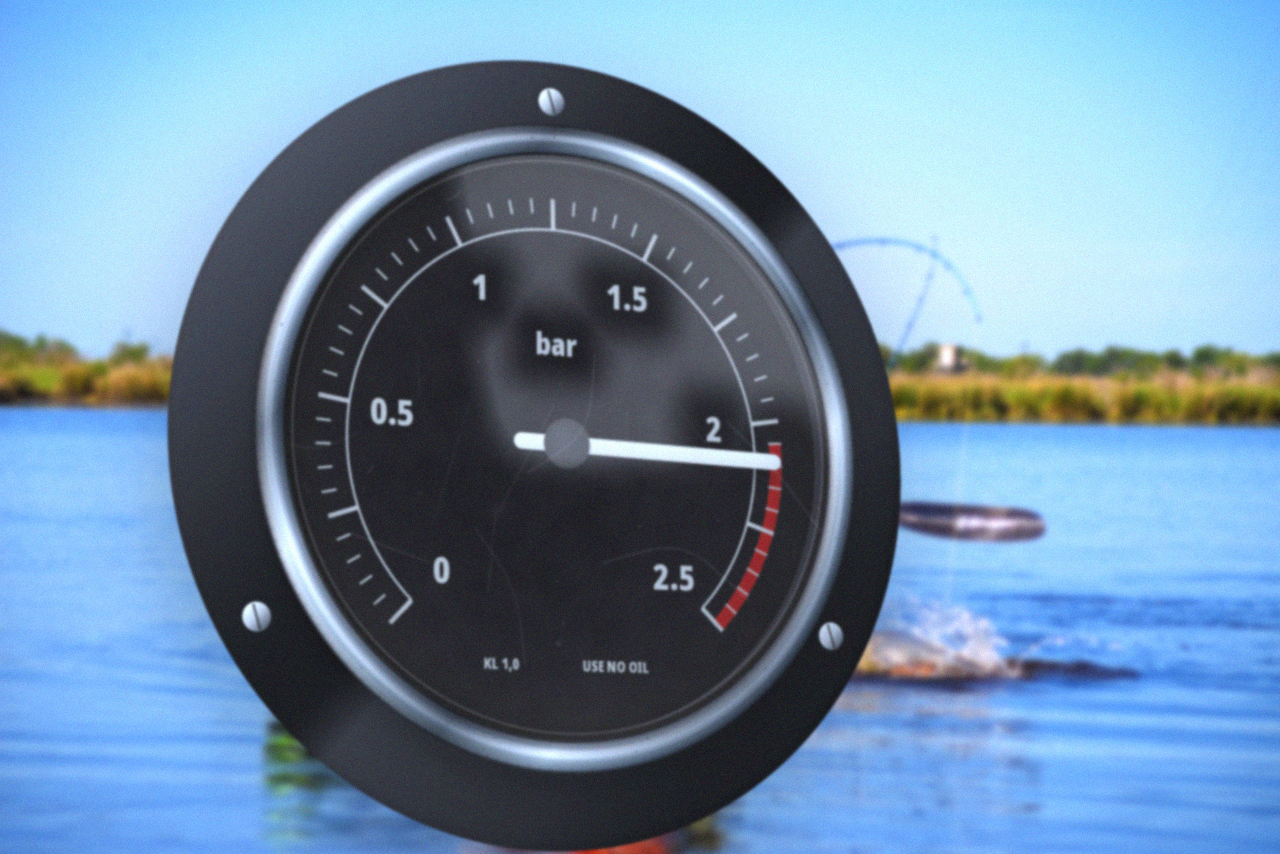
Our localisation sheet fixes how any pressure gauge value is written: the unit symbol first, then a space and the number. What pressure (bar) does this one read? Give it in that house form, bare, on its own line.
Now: bar 2.1
